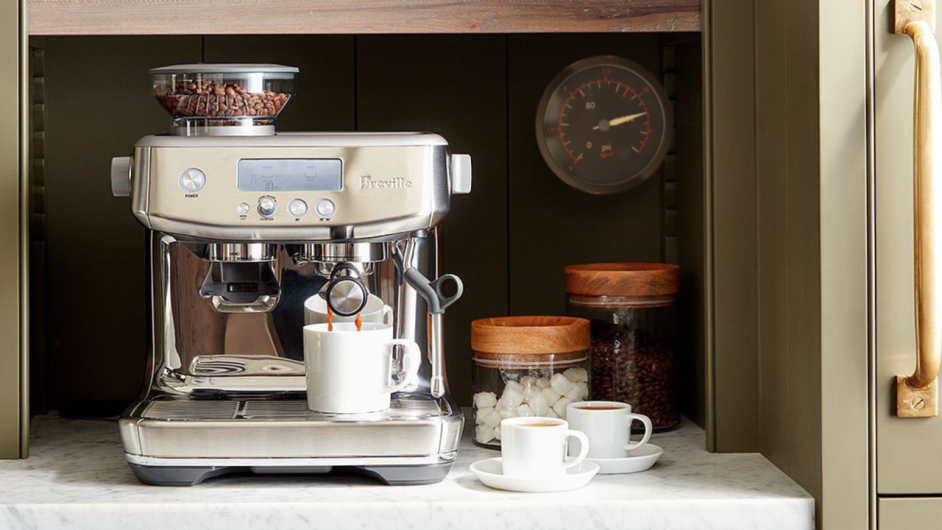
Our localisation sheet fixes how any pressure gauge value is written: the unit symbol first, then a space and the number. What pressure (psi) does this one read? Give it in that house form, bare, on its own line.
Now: psi 160
